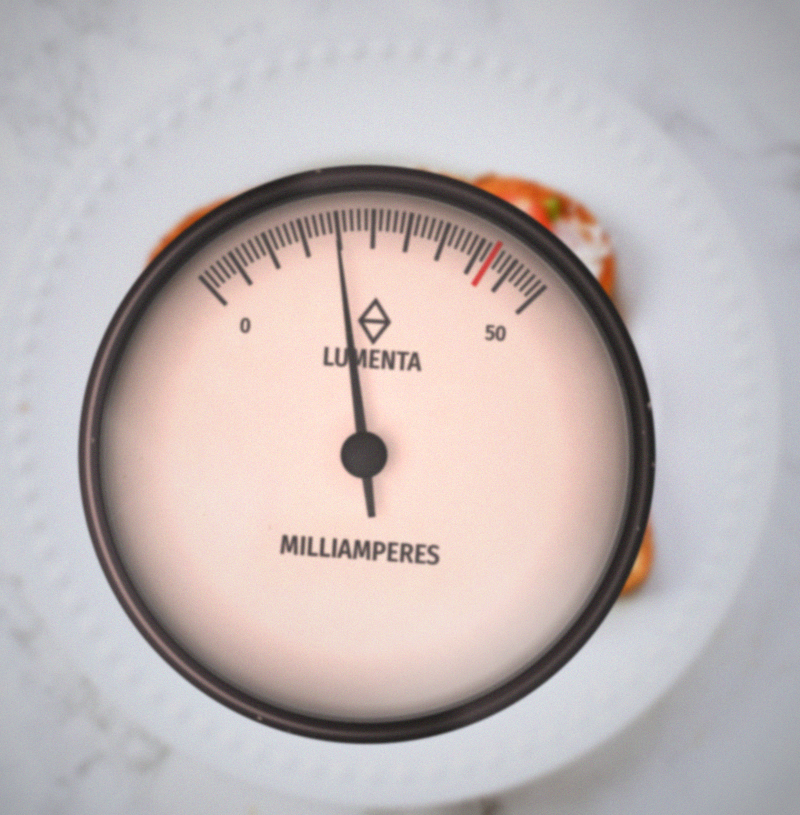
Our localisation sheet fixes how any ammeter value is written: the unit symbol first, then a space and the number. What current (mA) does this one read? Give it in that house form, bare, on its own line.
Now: mA 20
